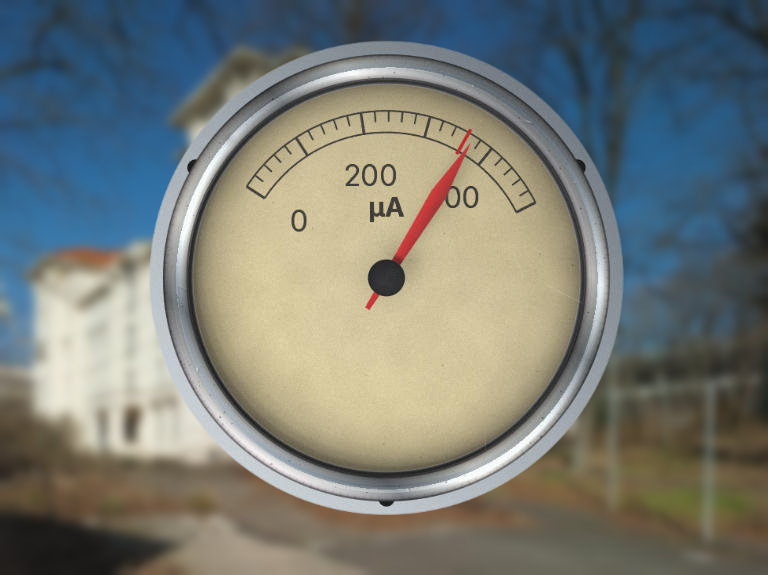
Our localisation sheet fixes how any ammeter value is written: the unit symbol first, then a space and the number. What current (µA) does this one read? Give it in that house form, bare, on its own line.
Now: µA 370
